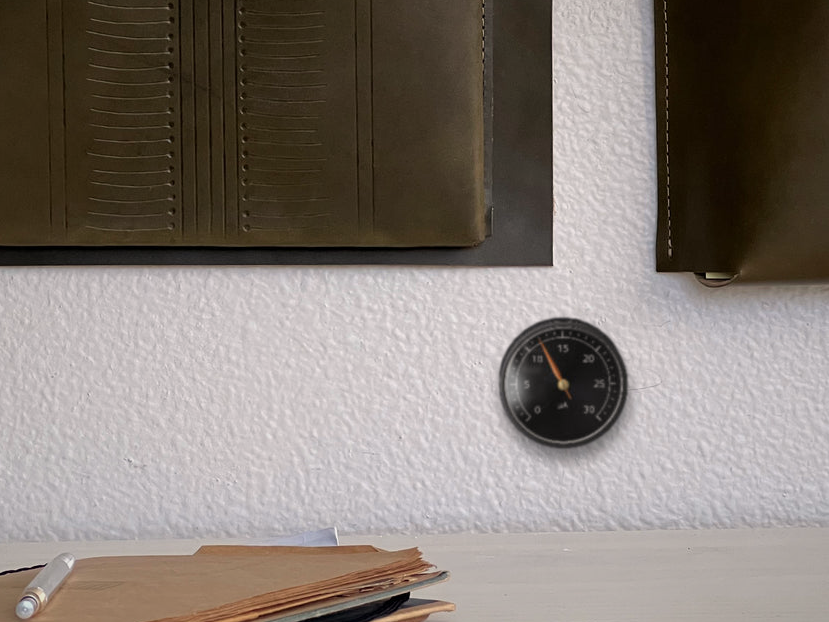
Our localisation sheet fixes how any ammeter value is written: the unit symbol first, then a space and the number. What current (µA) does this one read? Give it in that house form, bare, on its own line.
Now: µA 12
